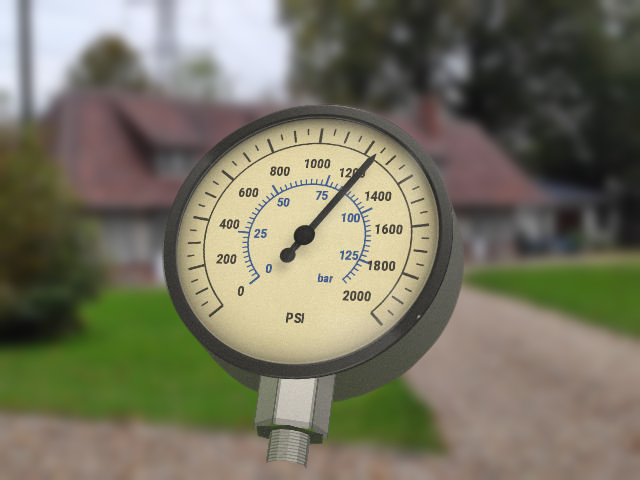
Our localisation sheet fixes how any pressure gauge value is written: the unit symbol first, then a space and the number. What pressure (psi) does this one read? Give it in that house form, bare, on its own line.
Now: psi 1250
